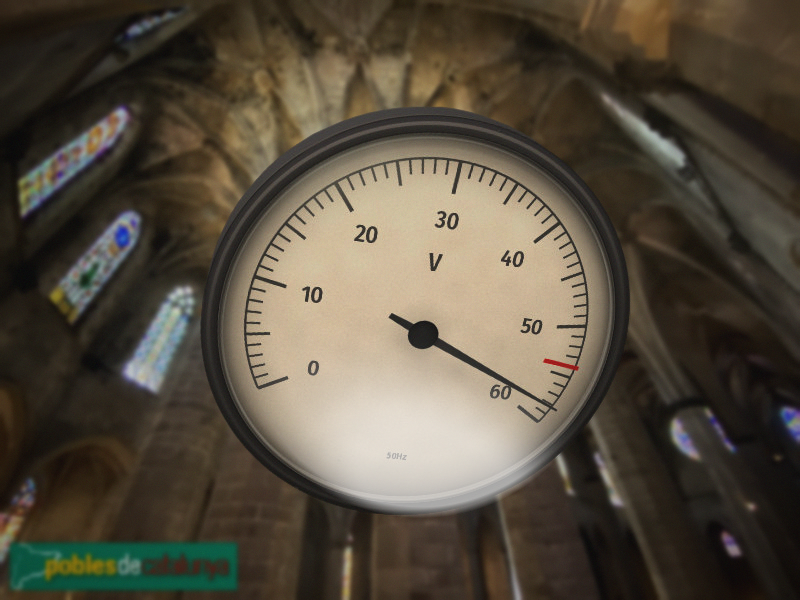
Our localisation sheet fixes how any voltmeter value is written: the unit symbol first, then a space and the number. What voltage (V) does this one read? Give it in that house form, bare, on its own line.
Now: V 58
